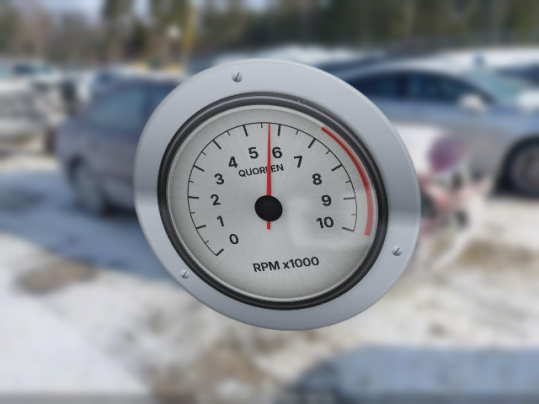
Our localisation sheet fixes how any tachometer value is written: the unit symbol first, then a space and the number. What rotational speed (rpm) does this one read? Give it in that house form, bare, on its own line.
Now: rpm 5750
